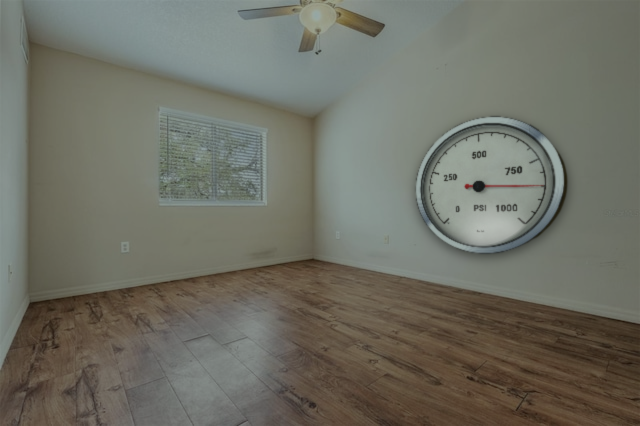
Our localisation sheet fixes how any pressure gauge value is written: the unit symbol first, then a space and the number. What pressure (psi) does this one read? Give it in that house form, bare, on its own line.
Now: psi 850
